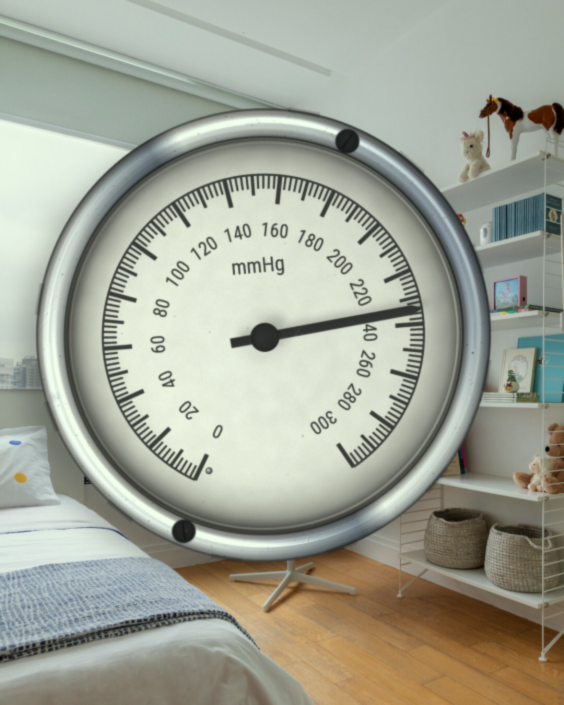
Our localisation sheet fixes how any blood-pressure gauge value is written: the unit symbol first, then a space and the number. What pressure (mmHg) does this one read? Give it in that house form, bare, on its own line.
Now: mmHg 234
